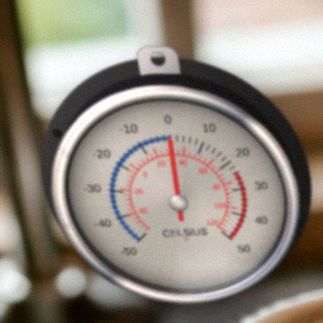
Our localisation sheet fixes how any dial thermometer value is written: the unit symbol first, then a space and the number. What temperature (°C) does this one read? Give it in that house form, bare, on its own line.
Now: °C 0
